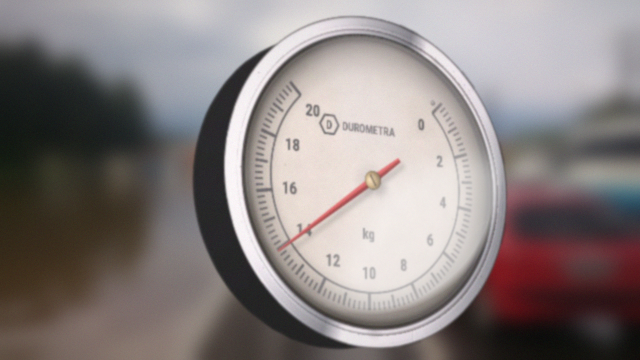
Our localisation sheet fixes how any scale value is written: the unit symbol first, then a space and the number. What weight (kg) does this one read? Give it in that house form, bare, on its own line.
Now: kg 14
